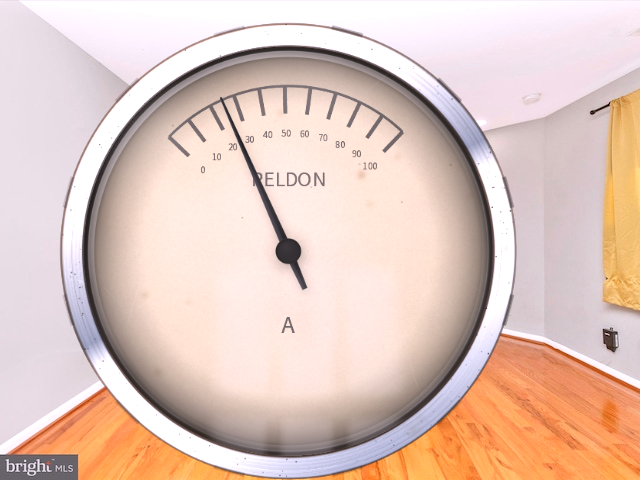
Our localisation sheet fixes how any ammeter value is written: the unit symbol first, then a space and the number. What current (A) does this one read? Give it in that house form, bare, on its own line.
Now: A 25
